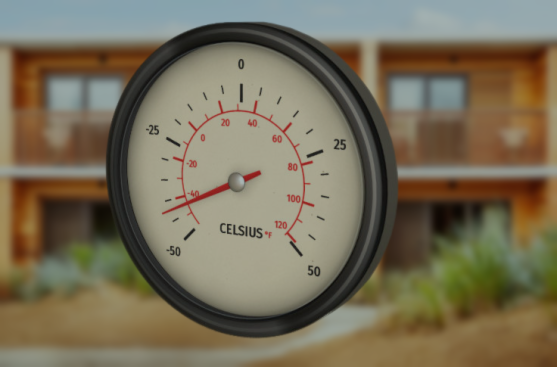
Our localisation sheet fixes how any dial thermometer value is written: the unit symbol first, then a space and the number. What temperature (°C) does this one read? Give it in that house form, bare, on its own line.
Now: °C -42.5
